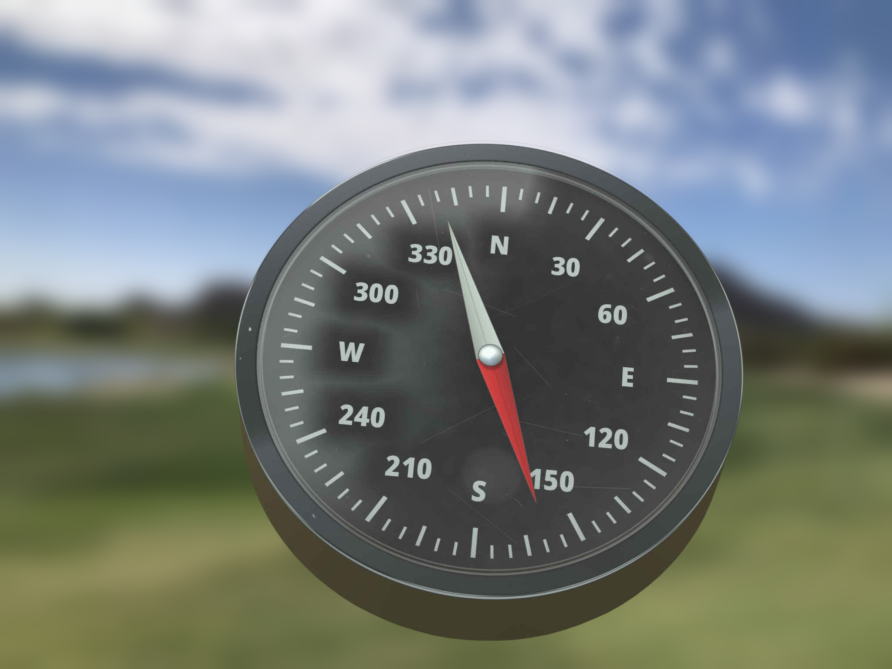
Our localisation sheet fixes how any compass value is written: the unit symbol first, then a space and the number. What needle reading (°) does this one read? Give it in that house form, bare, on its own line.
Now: ° 160
